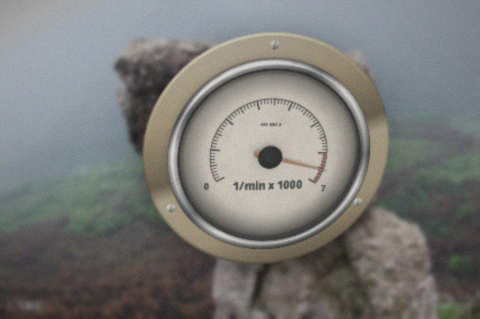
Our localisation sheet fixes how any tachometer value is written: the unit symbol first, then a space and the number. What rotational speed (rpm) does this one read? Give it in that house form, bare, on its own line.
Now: rpm 6500
